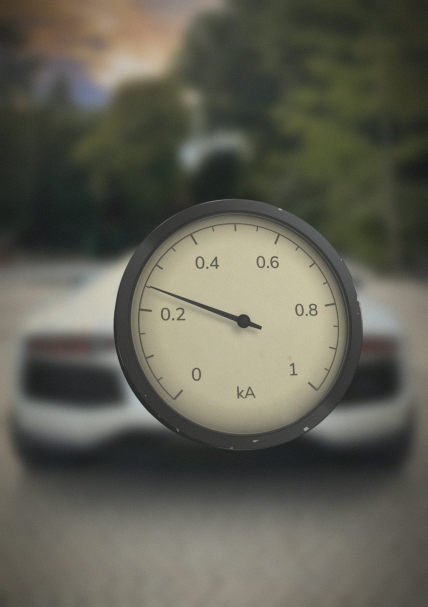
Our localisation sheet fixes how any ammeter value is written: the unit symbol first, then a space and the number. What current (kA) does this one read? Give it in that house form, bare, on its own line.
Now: kA 0.25
